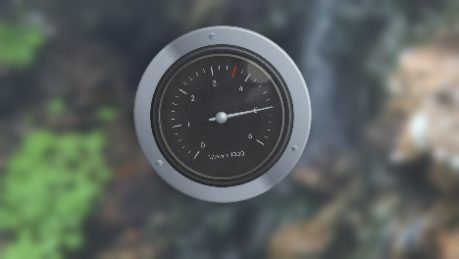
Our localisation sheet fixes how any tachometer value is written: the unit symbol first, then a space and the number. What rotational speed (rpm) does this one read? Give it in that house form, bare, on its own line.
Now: rpm 5000
